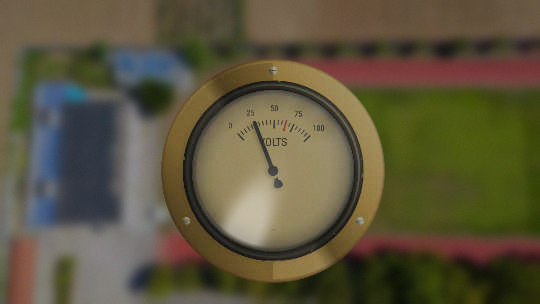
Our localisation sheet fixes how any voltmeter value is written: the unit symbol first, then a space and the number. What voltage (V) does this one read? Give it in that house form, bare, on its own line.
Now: V 25
